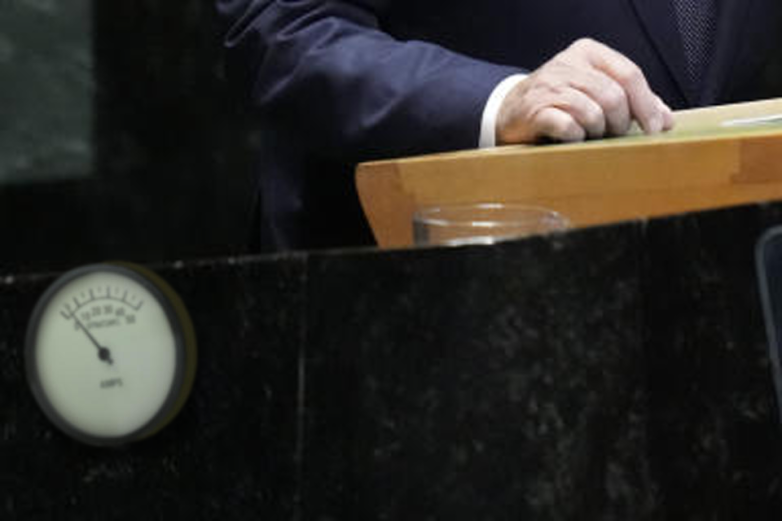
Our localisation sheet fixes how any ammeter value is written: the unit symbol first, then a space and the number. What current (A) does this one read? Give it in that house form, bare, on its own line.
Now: A 5
